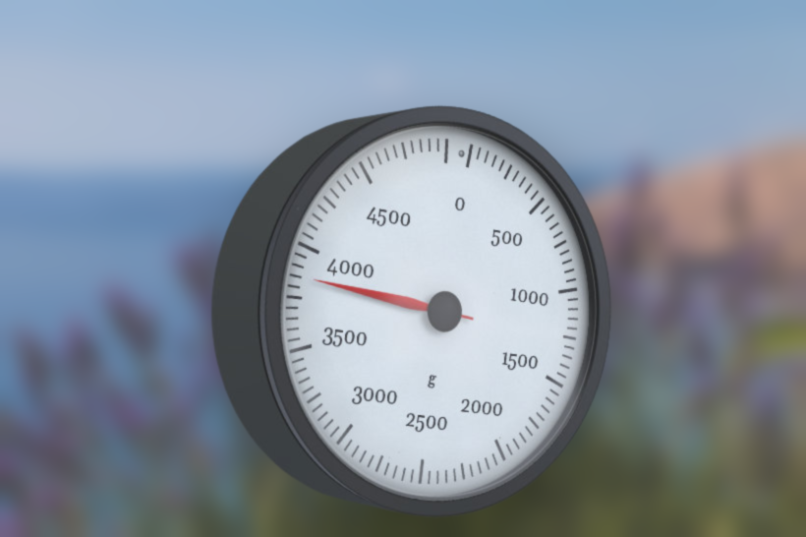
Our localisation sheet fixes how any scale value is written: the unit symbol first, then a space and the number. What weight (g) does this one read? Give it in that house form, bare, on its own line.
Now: g 3850
